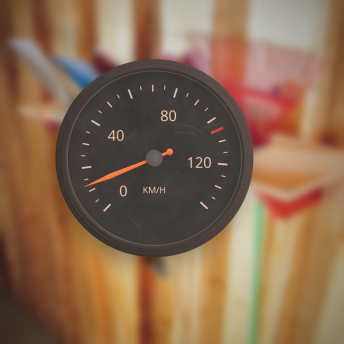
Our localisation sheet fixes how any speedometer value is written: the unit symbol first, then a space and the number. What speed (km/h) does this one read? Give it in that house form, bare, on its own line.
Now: km/h 12.5
